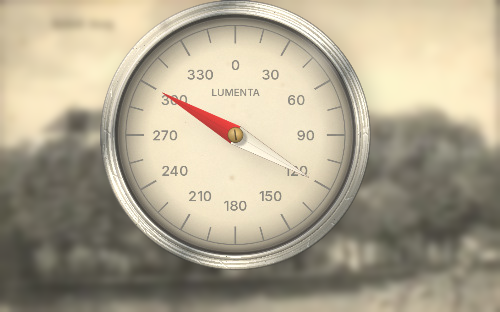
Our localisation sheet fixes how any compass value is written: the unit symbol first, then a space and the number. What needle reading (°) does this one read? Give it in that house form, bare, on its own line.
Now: ° 300
